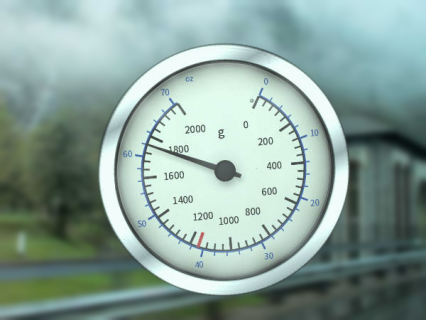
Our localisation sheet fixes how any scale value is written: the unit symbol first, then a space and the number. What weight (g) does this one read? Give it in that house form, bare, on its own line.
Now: g 1760
